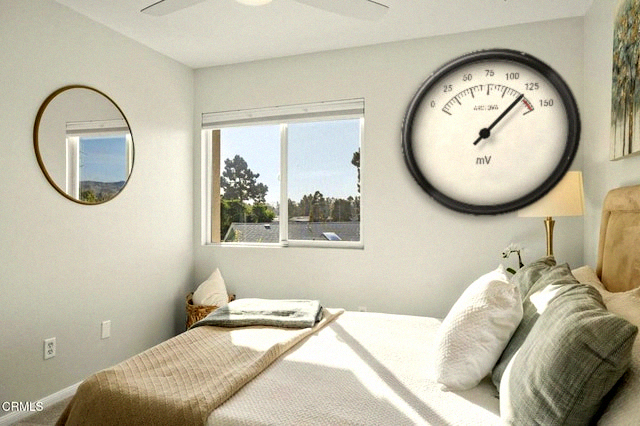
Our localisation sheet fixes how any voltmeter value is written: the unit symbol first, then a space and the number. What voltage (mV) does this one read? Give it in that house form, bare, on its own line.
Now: mV 125
